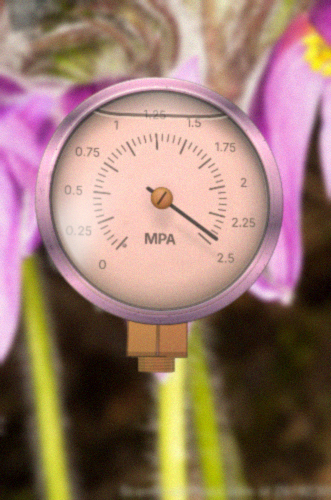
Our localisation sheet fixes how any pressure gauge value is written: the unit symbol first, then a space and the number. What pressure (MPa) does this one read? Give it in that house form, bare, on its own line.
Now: MPa 2.45
